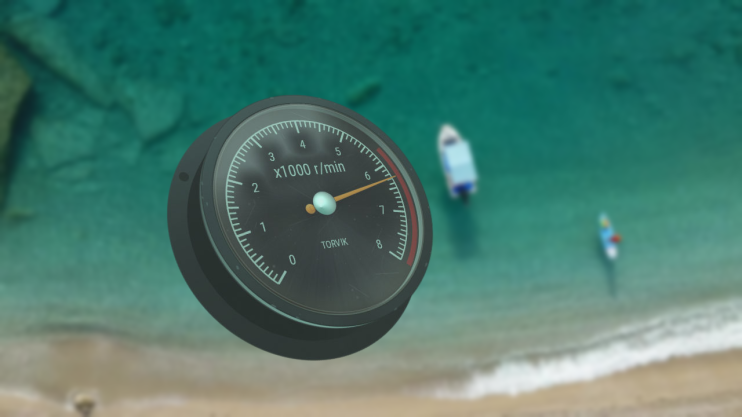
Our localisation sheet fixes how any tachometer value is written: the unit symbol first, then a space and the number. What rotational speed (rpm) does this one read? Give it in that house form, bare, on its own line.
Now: rpm 6300
